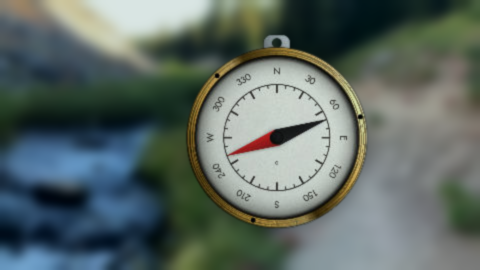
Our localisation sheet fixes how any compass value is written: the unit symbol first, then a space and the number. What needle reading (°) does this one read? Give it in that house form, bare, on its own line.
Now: ° 250
